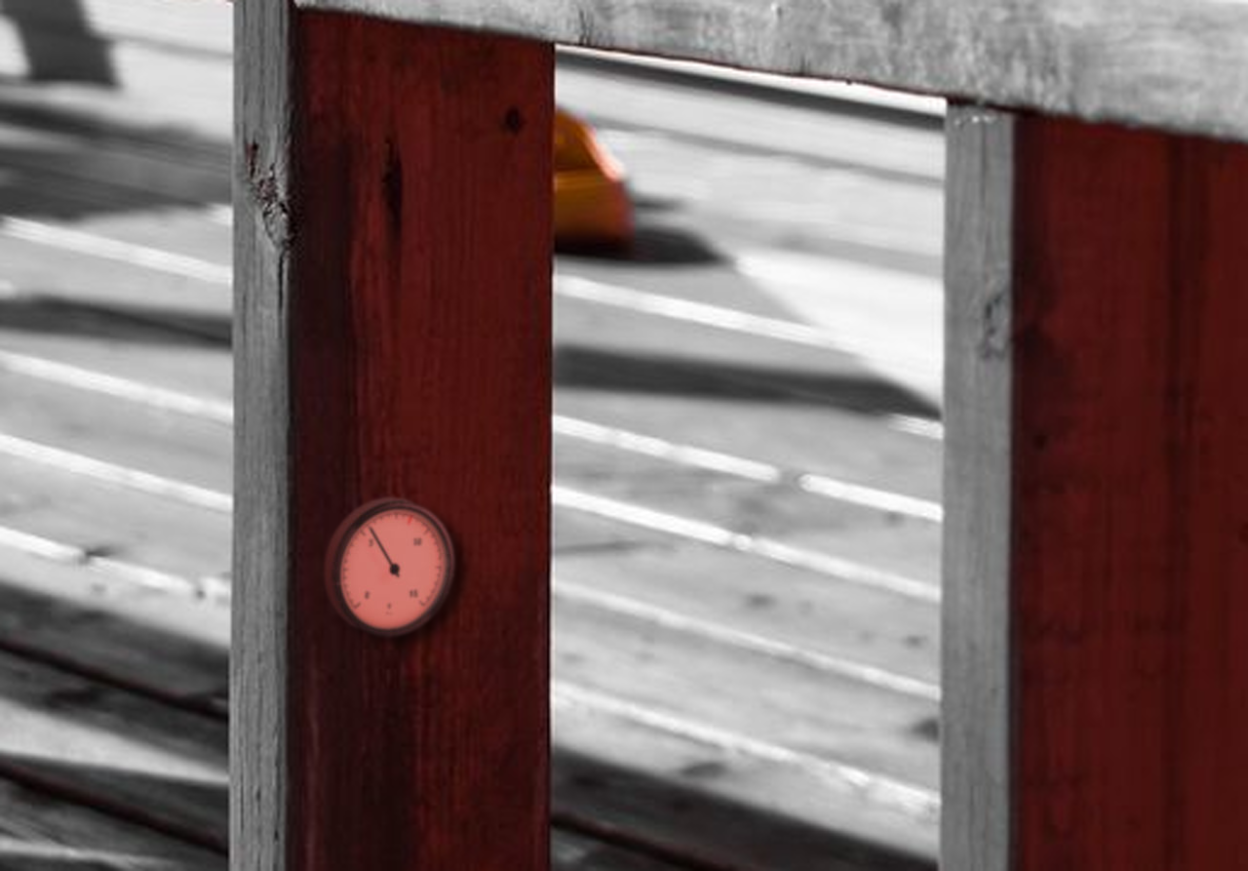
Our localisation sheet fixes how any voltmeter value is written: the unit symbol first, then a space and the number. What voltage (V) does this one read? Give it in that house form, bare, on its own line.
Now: V 5.5
